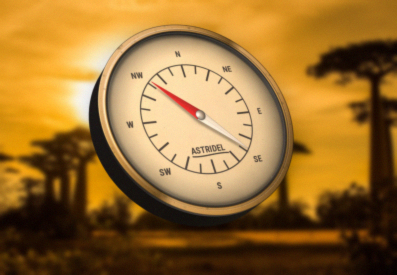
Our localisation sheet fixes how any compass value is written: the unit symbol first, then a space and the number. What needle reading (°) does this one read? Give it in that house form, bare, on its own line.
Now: ° 315
